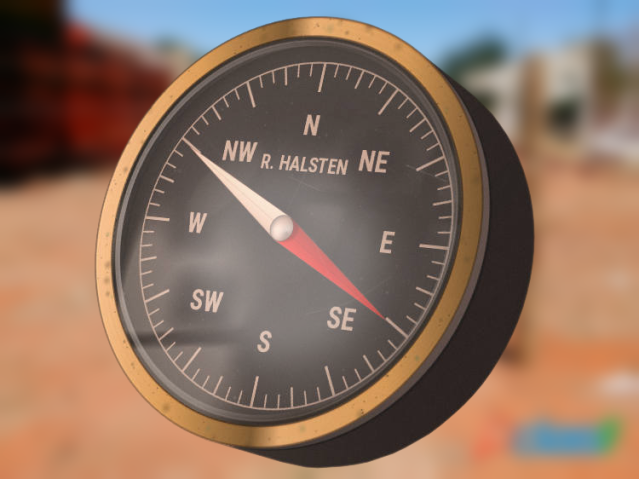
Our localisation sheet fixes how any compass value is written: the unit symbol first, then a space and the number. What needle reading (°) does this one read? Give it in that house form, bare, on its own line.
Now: ° 120
